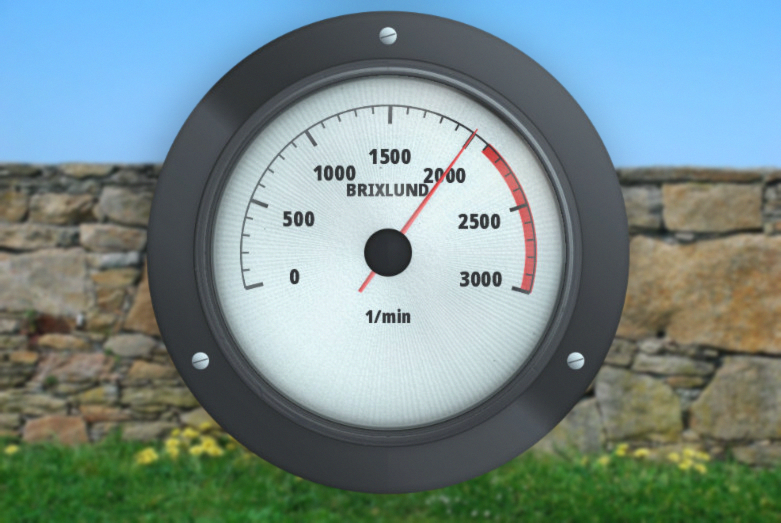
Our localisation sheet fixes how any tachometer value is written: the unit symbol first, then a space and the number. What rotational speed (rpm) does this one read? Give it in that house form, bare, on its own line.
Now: rpm 2000
